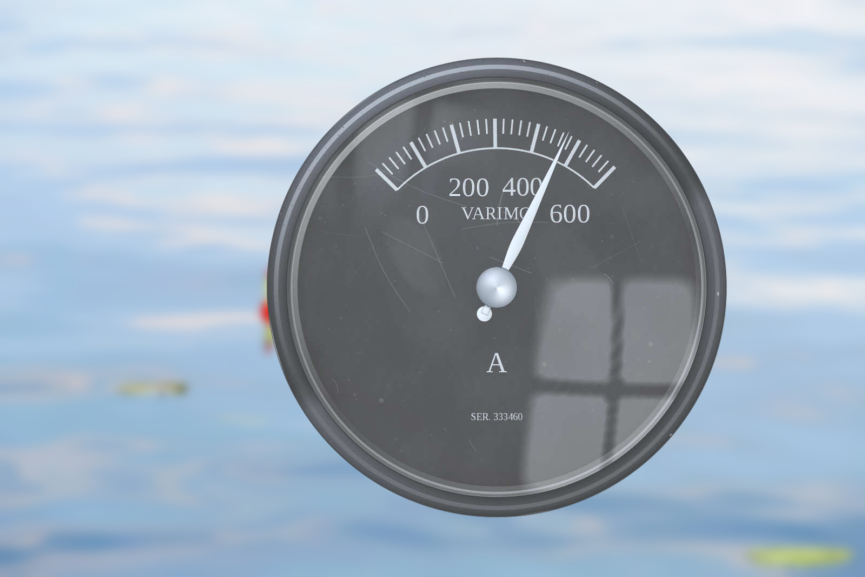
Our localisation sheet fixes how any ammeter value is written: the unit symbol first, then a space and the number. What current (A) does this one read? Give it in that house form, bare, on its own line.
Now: A 470
